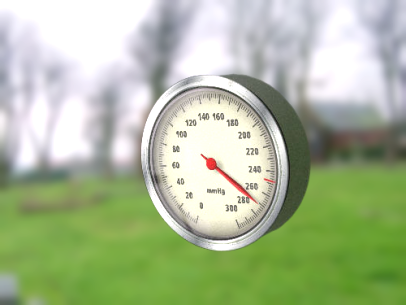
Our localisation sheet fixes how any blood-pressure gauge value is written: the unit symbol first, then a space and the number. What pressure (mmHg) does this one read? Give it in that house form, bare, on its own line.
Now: mmHg 270
